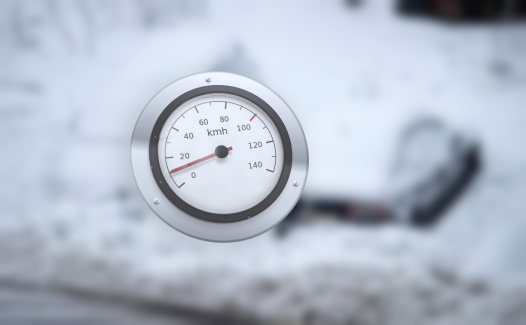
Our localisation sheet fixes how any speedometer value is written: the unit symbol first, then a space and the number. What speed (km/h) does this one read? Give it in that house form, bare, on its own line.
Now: km/h 10
